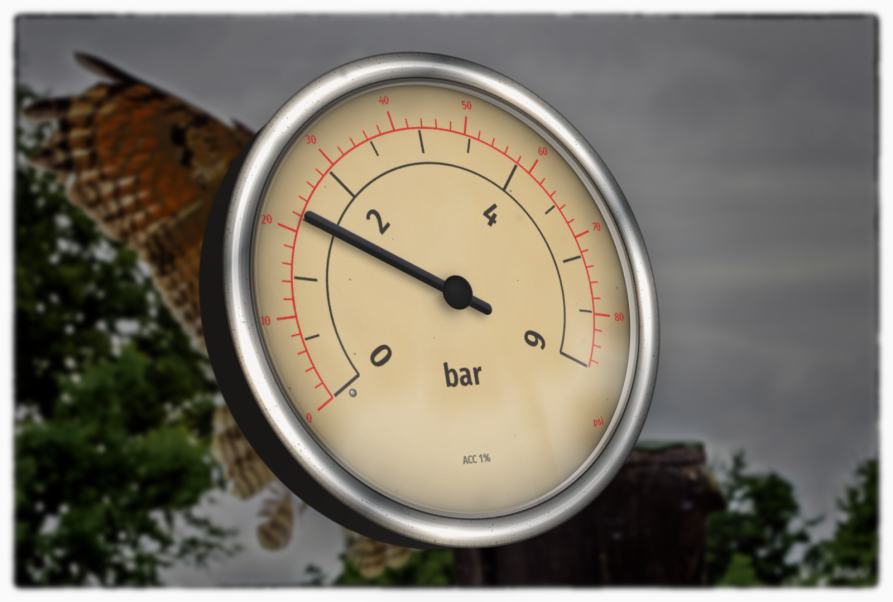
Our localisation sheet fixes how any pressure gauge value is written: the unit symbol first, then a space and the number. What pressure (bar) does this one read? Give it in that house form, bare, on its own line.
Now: bar 1.5
